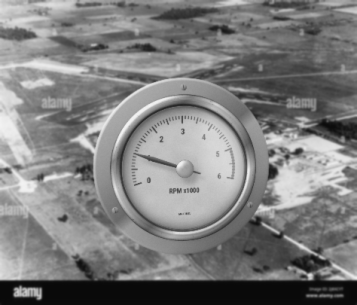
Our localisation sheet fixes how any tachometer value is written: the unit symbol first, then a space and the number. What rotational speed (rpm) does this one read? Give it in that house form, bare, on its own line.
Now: rpm 1000
